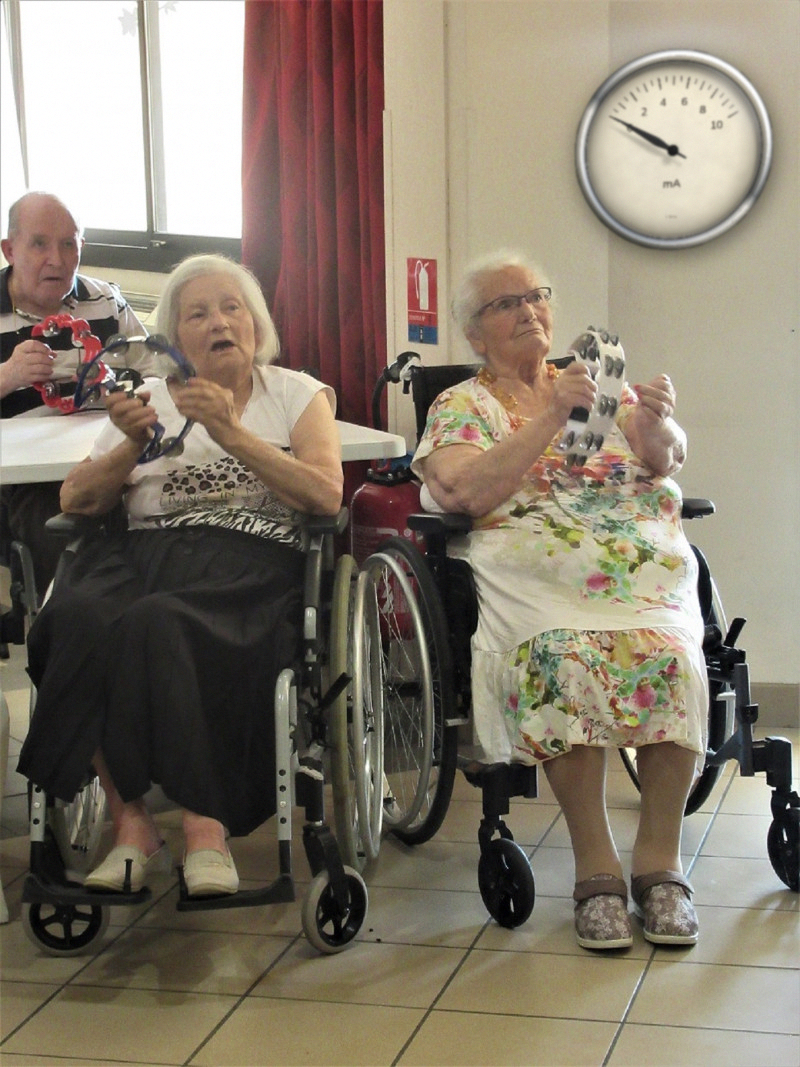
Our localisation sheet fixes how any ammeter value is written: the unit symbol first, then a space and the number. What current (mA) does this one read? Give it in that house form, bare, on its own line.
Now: mA 0
